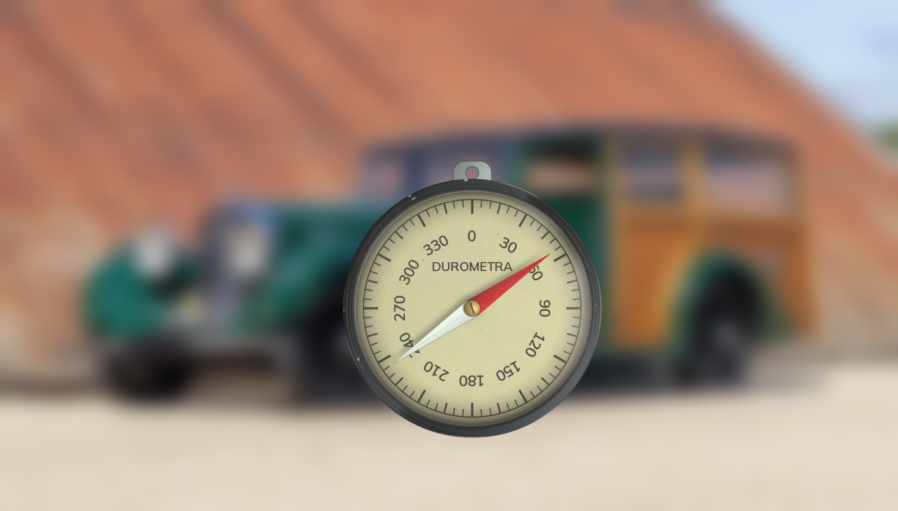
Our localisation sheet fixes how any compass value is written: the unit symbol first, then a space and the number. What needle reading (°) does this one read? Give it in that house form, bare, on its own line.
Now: ° 55
